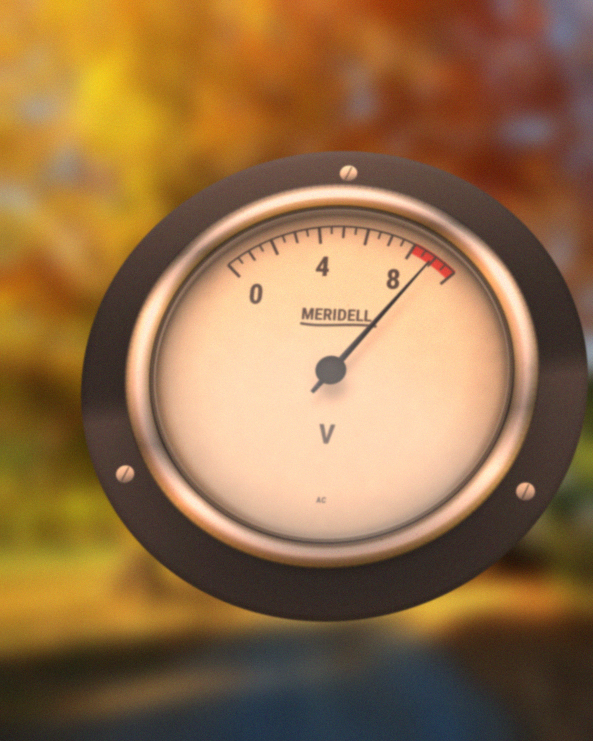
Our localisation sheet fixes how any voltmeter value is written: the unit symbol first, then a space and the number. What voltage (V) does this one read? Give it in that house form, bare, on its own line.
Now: V 9
